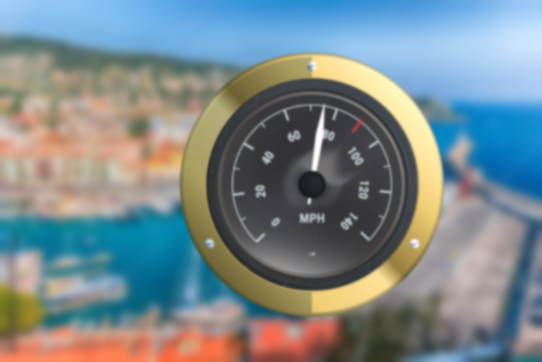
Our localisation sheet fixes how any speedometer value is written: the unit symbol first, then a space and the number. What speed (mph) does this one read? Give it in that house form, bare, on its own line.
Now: mph 75
